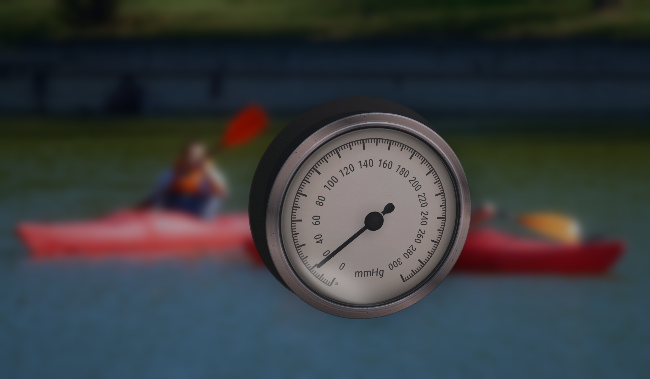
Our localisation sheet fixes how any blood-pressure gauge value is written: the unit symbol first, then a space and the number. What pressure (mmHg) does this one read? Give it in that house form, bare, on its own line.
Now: mmHg 20
